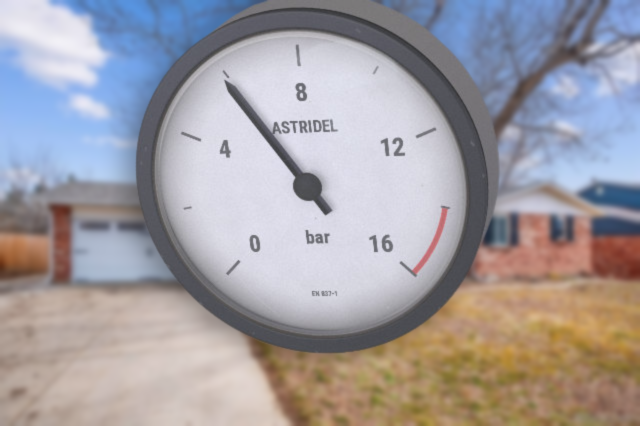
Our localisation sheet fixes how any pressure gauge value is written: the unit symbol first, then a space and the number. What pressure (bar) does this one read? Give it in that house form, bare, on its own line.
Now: bar 6
